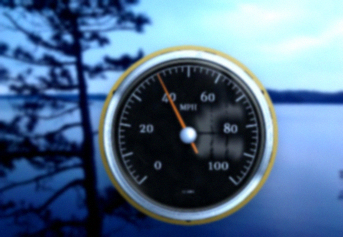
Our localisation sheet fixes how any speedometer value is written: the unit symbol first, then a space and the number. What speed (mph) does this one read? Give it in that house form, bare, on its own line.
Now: mph 40
